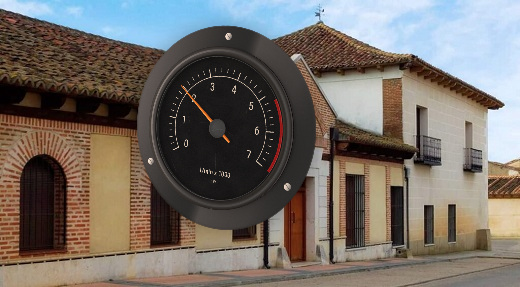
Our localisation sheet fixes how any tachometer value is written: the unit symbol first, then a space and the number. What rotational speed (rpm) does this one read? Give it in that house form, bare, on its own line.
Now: rpm 2000
